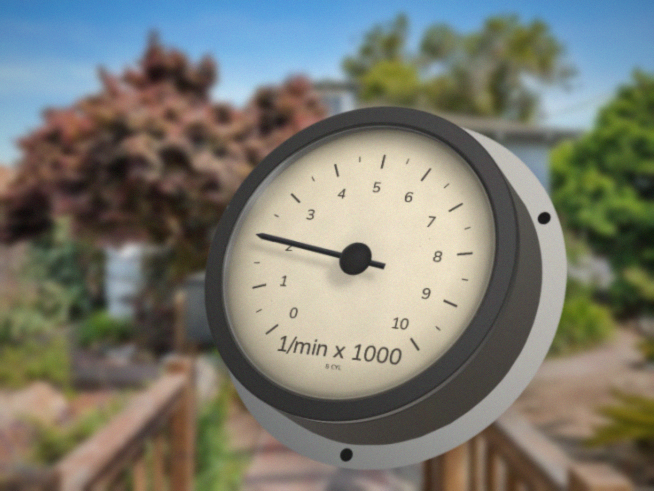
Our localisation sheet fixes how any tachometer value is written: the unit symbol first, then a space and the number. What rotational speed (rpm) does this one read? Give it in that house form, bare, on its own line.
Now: rpm 2000
